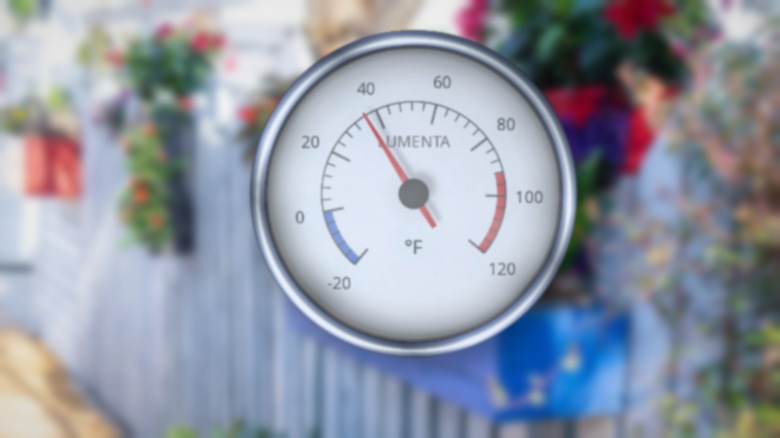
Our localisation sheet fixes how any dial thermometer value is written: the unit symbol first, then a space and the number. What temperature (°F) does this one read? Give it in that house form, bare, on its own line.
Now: °F 36
